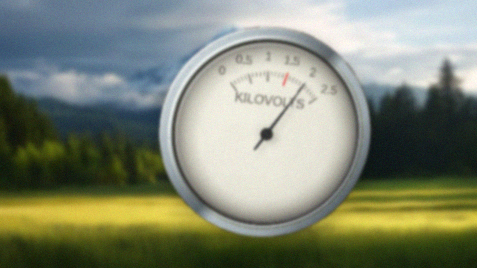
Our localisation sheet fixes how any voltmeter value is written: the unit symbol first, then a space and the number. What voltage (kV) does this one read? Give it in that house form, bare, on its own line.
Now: kV 2
